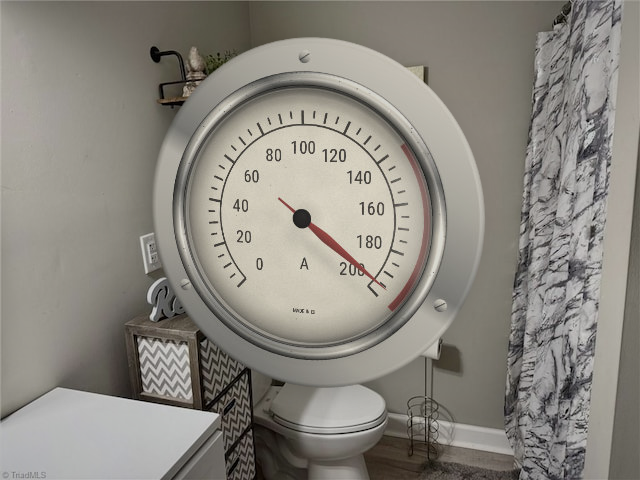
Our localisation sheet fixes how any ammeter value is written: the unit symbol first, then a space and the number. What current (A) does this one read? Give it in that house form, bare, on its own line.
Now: A 195
